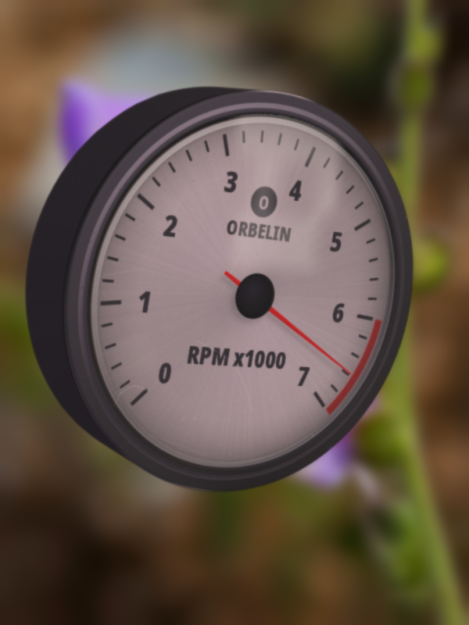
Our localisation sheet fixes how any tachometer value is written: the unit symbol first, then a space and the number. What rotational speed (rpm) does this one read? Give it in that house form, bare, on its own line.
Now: rpm 6600
